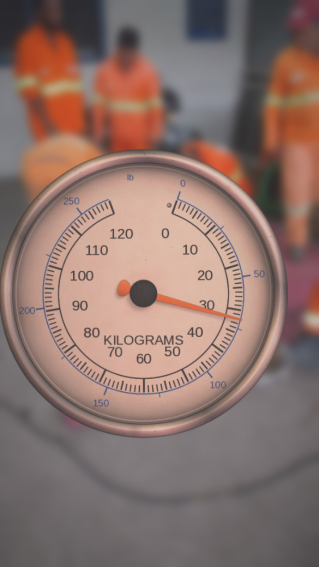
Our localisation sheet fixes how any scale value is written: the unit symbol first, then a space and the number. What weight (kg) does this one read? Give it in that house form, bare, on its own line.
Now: kg 32
